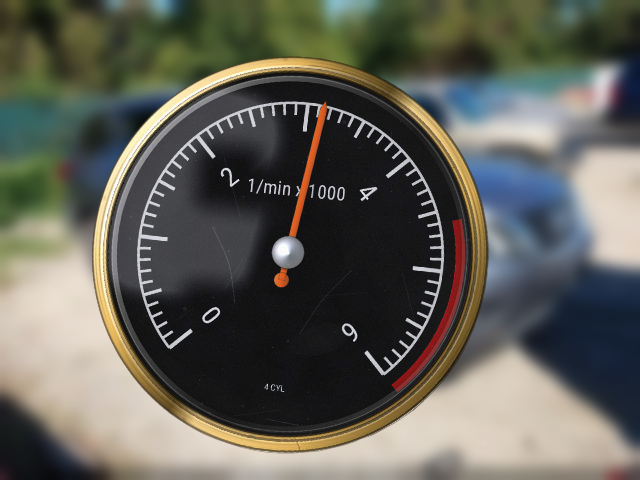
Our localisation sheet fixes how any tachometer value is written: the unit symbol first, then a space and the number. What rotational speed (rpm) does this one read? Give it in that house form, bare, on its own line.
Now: rpm 3150
